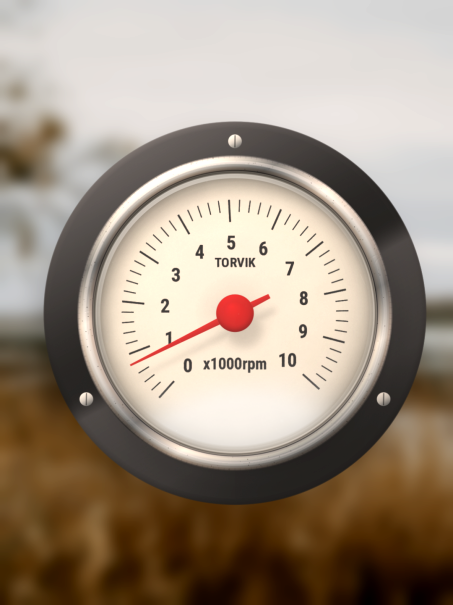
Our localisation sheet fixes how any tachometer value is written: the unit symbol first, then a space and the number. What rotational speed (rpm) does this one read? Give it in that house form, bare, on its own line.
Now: rpm 800
